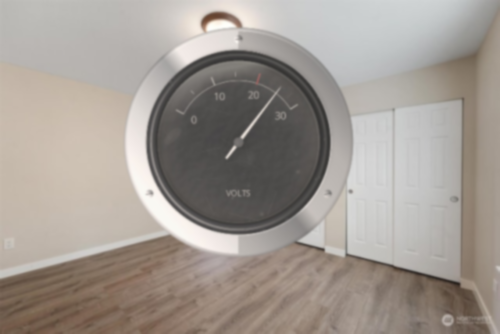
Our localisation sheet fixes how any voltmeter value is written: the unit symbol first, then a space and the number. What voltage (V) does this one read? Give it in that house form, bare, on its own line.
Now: V 25
